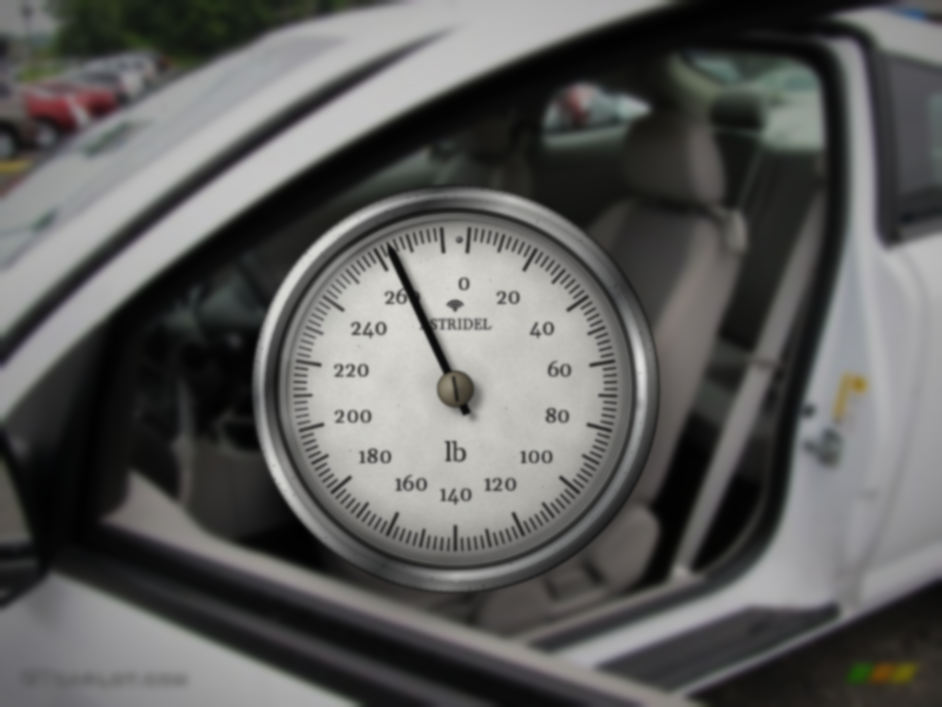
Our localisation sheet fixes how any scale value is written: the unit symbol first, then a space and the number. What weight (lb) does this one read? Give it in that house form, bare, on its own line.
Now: lb 264
